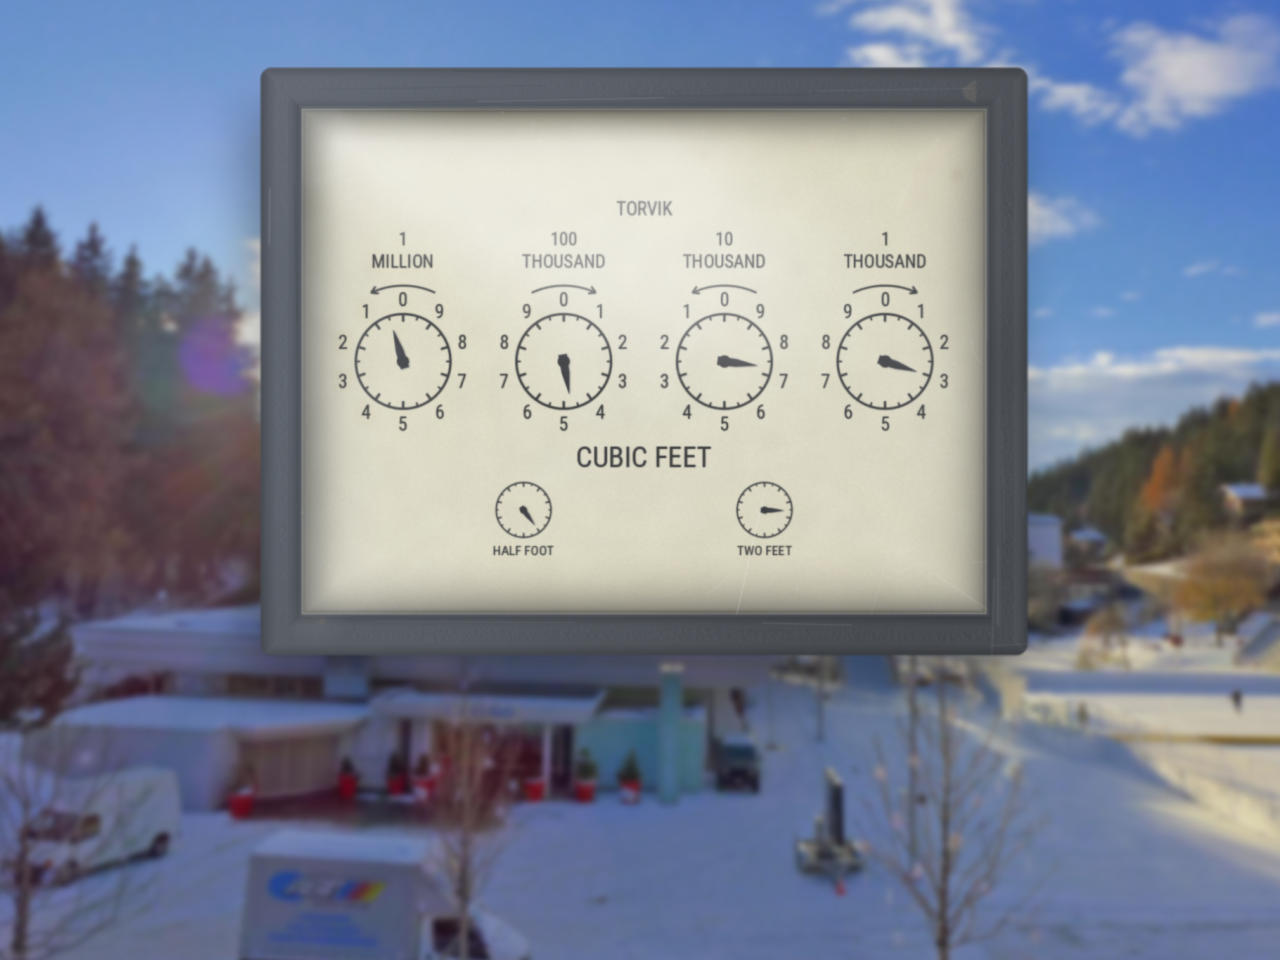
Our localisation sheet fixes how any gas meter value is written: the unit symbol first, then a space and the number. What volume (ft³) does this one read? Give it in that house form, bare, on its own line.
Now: ft³ 47300
